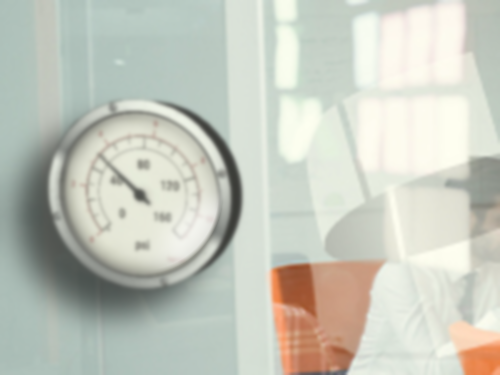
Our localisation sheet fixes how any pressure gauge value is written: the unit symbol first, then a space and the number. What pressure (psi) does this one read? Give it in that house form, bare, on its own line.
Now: psi 50
